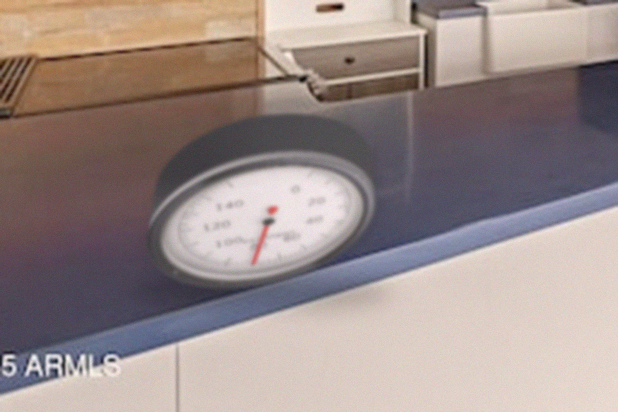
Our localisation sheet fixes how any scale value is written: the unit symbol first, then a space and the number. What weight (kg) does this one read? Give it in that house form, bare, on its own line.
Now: kg 80
